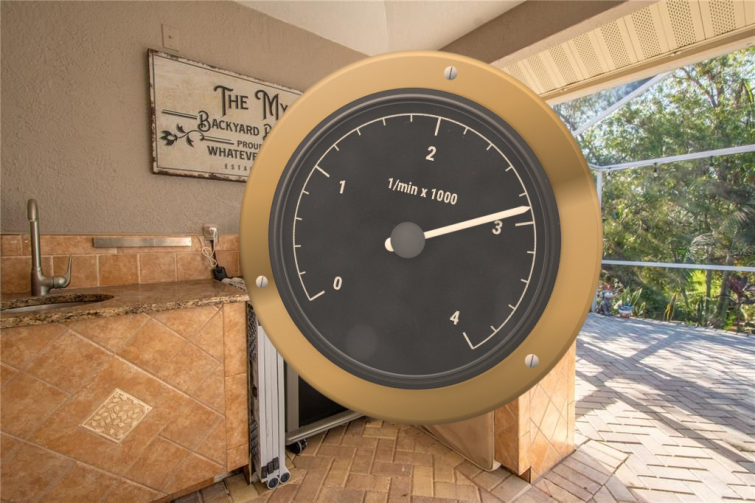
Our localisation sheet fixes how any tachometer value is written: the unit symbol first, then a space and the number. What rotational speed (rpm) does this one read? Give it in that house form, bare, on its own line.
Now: rpm 2900
